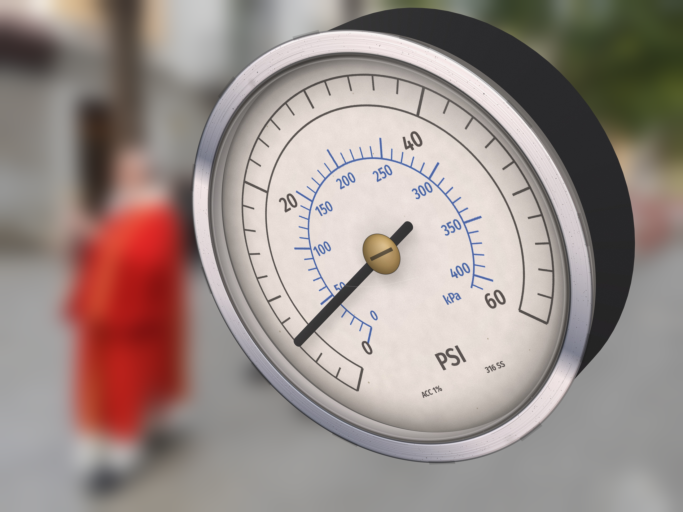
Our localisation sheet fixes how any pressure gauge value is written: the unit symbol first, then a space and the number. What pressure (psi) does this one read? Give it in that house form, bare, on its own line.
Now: psi 6
